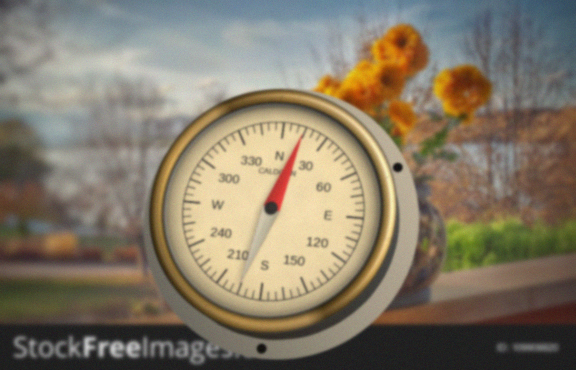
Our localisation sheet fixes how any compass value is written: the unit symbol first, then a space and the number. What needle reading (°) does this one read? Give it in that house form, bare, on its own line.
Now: ° 15
